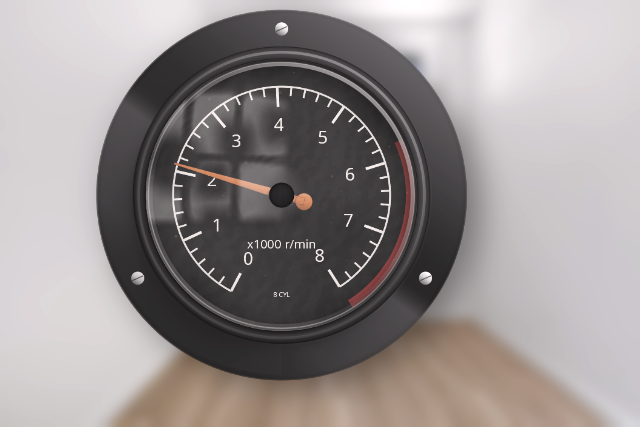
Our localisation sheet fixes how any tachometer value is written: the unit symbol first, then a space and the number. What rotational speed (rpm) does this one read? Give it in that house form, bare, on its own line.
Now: rpm 2100
